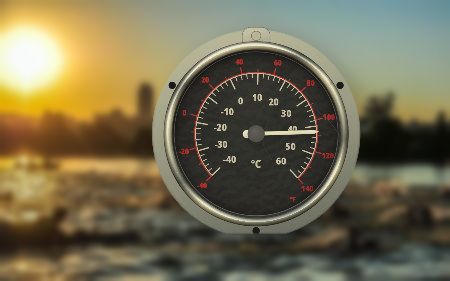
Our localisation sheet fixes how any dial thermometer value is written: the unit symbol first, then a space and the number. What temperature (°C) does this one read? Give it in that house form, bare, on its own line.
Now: °C 42
